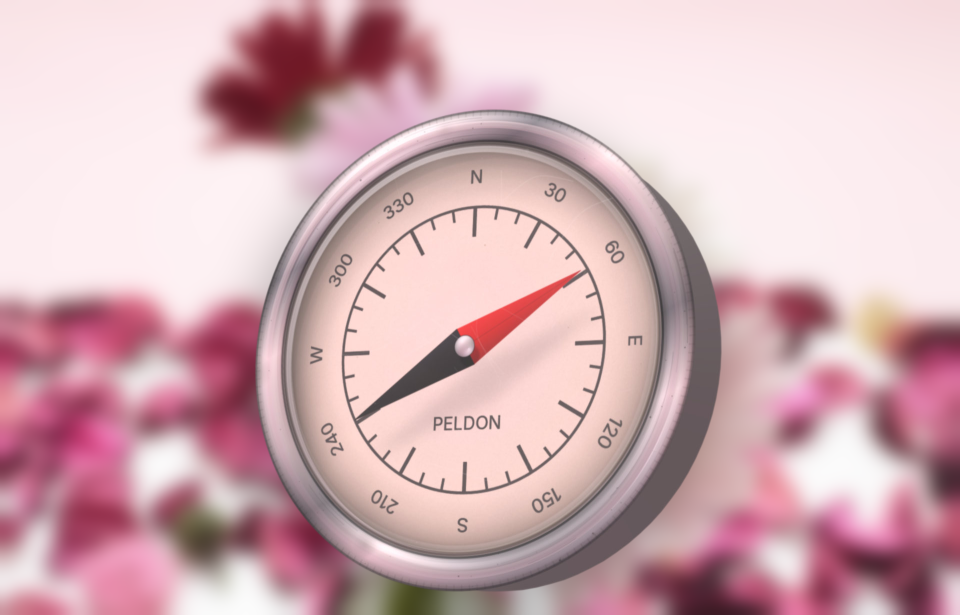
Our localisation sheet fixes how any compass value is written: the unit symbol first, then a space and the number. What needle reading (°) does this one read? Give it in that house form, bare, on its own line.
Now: ° 60
